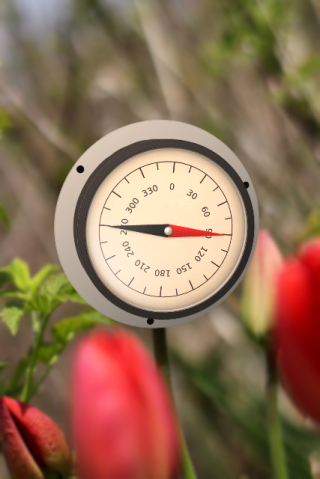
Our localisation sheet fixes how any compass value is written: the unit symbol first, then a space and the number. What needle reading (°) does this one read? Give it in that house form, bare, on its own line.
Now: ° 90
